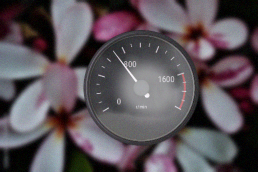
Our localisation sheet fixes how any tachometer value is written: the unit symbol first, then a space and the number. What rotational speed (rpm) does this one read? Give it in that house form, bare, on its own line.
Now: rpm 700
